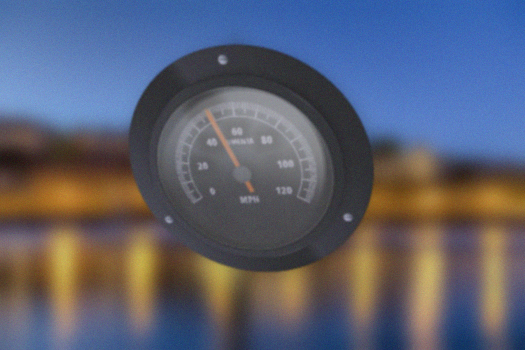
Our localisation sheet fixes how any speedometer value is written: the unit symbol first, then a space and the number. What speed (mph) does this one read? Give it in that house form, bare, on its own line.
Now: mph 50
